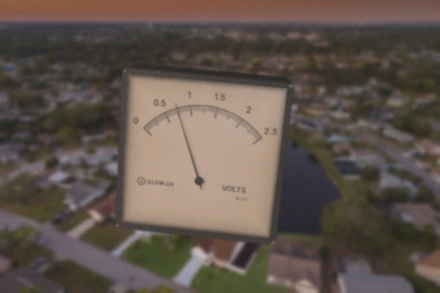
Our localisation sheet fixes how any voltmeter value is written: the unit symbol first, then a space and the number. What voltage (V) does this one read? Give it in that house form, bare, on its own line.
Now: V 0.75
